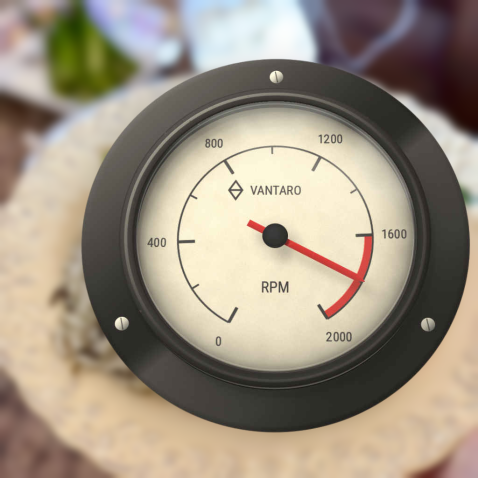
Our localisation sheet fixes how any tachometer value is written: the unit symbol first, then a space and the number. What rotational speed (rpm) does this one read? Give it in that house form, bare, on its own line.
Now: rpm 1800
